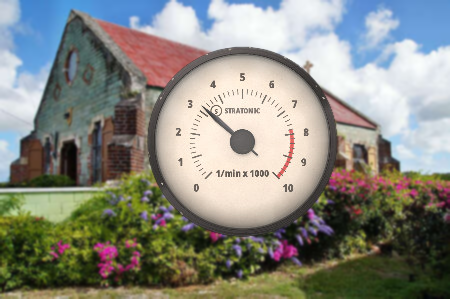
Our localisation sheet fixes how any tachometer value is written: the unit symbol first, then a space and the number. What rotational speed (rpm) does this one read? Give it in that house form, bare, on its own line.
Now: rpm 3200
